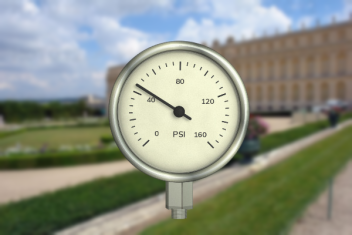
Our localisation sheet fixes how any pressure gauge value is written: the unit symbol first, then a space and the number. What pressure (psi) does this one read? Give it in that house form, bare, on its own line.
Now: psi 45
